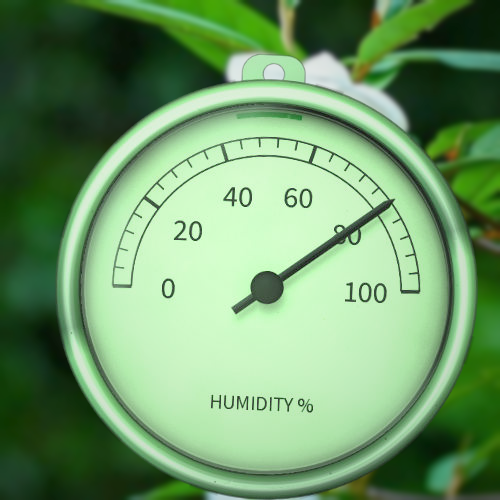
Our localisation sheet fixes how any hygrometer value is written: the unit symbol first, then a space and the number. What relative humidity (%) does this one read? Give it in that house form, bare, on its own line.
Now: % 80
